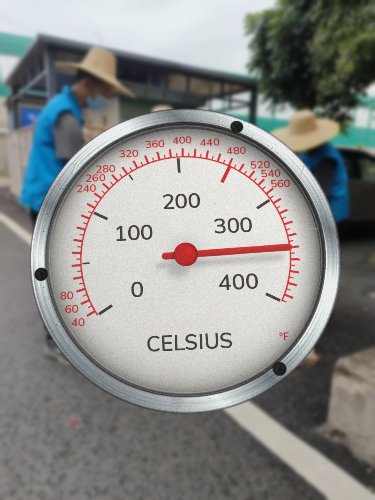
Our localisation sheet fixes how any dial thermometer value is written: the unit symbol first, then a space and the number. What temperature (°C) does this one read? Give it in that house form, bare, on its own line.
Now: °C 350
